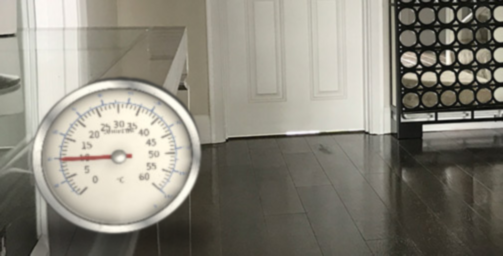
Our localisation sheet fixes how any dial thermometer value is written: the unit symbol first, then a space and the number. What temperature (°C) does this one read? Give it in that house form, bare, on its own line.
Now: °C 10
